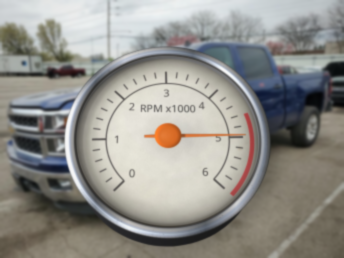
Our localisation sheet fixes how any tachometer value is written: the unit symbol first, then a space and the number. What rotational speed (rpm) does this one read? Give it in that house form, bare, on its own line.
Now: rpm 5000
